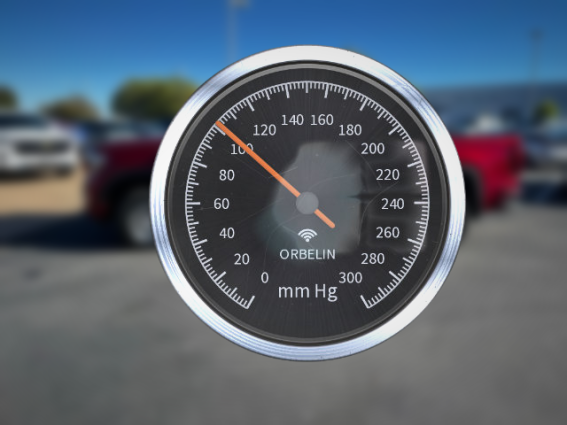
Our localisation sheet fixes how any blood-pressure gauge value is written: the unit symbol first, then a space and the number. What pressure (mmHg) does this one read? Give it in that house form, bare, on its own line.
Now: mmHg 102
